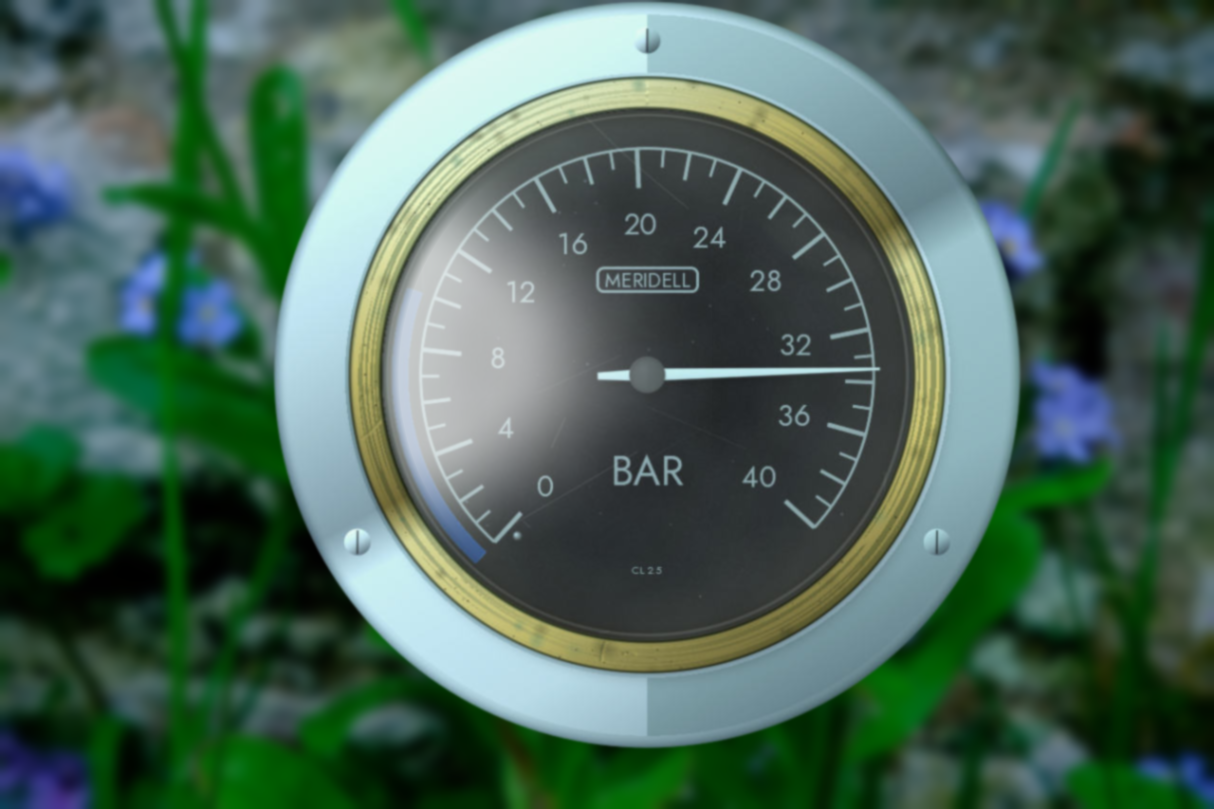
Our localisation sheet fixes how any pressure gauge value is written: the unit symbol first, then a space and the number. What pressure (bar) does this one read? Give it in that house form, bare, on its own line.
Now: bar 33.5
